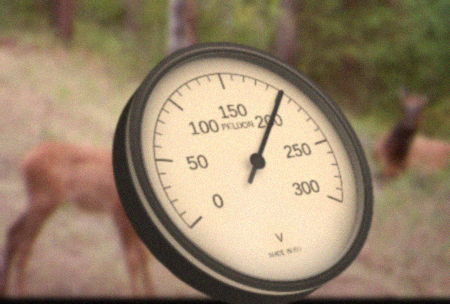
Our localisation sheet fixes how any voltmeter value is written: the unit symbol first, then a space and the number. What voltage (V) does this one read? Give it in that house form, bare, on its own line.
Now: V 200
